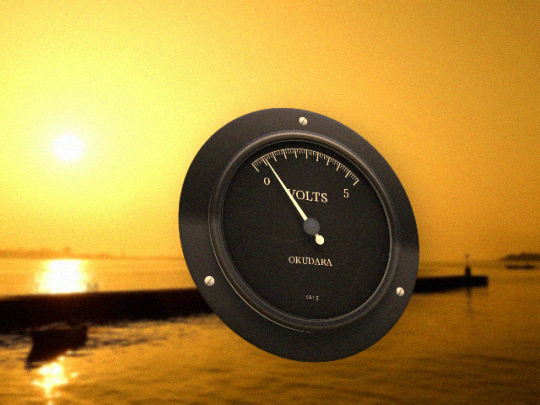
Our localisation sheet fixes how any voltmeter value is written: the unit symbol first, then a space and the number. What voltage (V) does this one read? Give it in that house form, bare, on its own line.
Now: V 0.5
